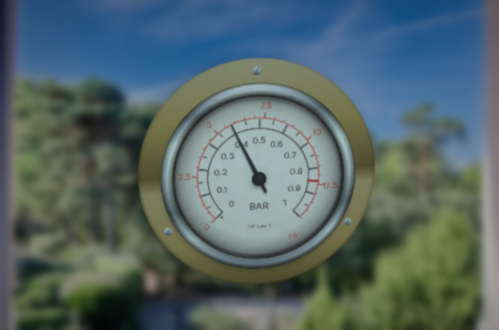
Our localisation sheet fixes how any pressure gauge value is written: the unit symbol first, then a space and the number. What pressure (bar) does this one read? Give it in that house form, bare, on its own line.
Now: bar 0.4
